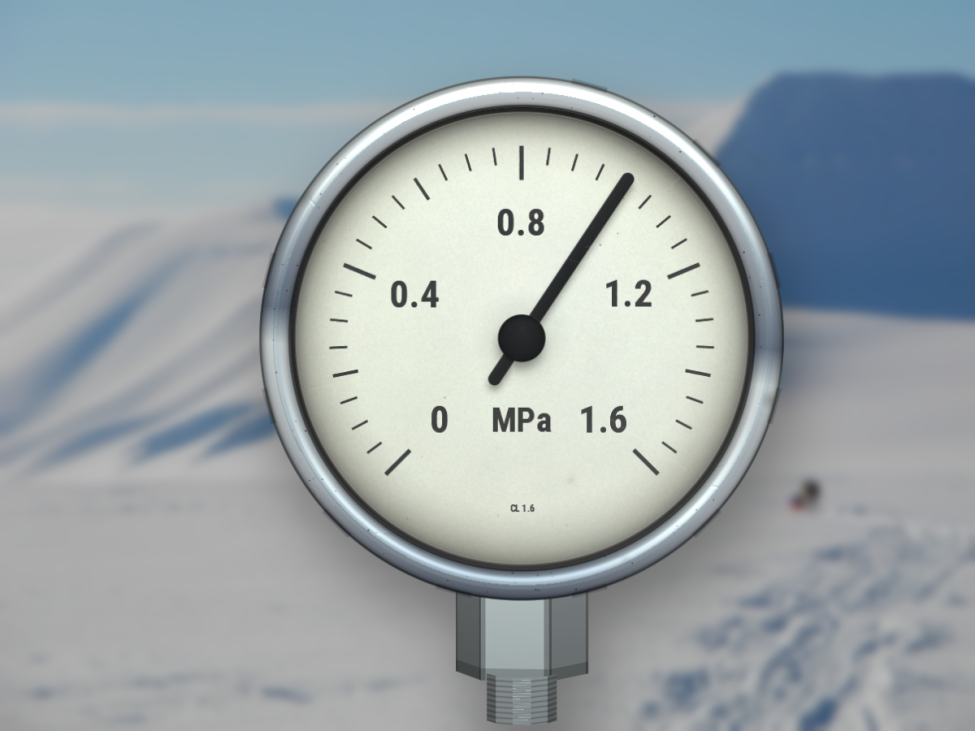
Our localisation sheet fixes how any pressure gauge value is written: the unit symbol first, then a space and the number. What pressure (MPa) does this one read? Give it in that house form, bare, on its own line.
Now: MPa 1
